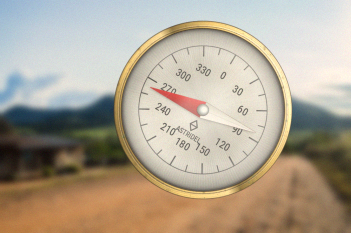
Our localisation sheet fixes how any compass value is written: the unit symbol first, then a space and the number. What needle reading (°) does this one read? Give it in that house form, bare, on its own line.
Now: ° 262.5
